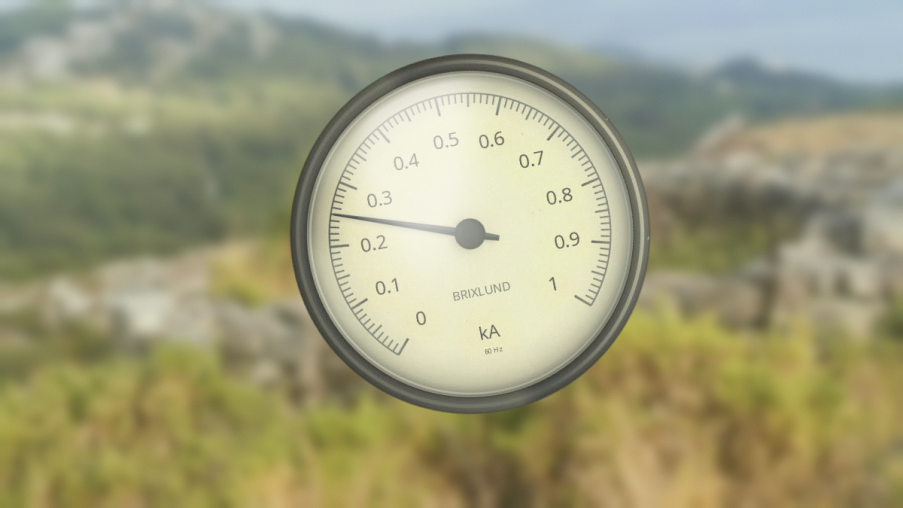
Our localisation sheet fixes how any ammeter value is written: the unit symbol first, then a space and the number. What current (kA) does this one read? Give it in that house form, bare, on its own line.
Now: kA 0.25
